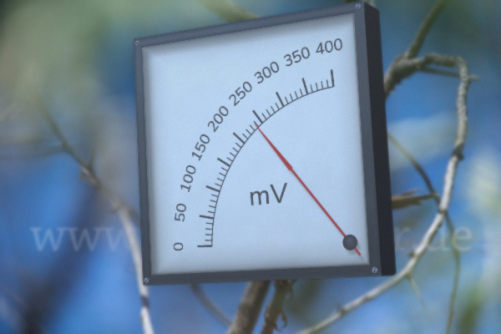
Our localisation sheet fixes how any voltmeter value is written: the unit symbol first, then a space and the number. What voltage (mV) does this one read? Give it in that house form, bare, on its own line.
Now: mV 240
